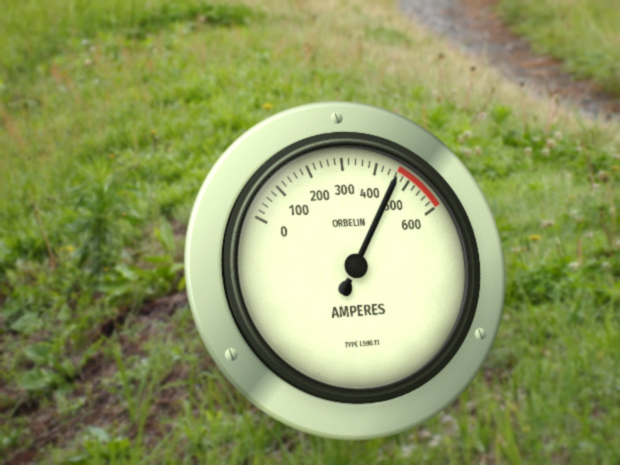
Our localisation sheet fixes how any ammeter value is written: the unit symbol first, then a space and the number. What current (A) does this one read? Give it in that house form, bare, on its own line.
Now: A 460
